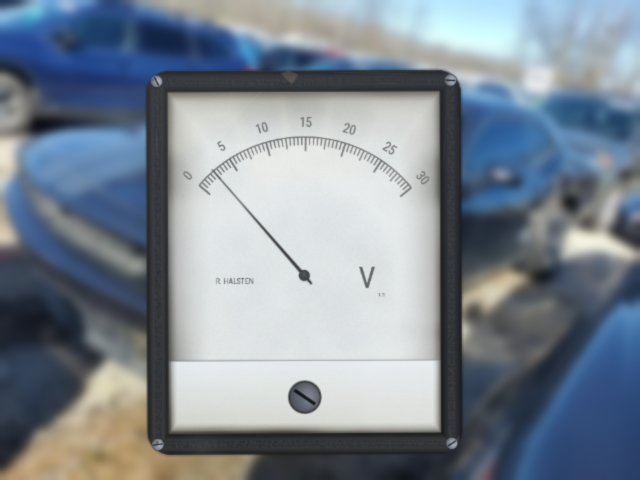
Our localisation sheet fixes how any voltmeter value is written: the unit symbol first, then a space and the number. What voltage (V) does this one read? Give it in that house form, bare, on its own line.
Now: V 2.5
